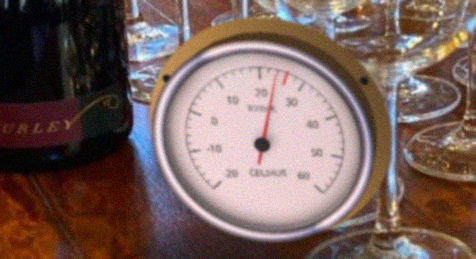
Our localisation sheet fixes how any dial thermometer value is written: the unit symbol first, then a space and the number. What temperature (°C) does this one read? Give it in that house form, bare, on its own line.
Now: °C 24
